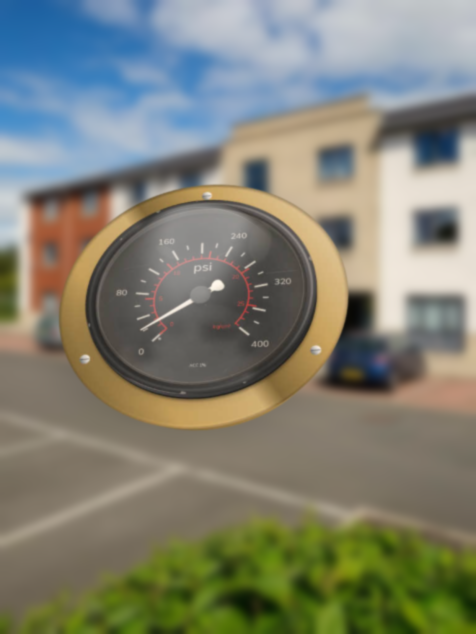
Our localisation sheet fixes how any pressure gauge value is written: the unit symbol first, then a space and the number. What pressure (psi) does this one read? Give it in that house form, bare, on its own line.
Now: psi 20
